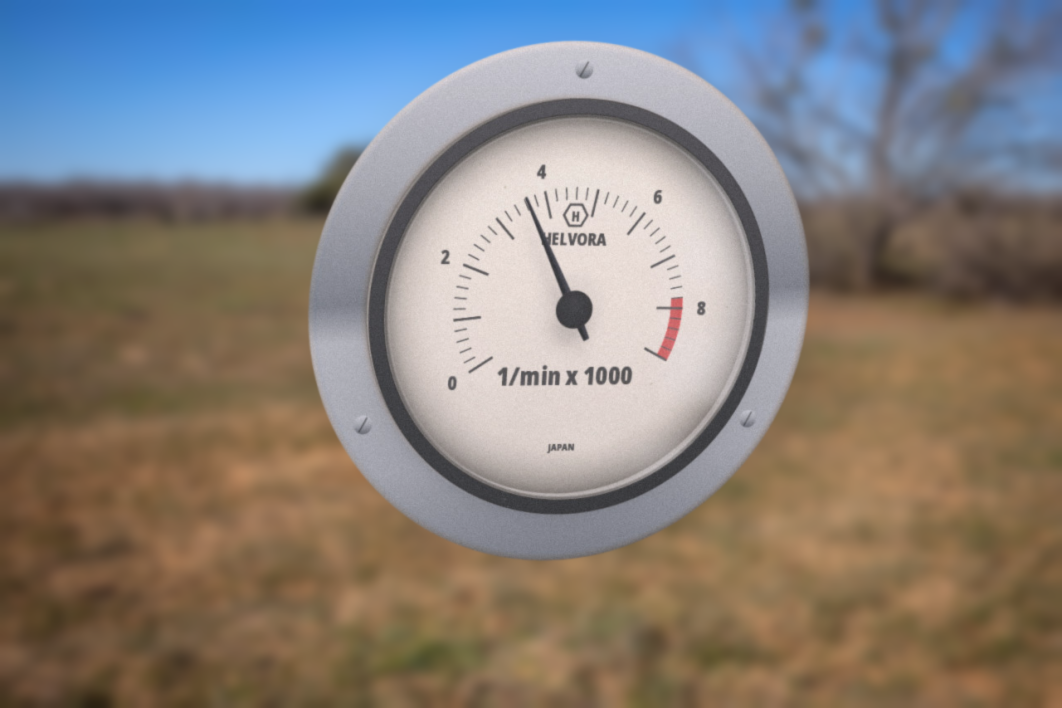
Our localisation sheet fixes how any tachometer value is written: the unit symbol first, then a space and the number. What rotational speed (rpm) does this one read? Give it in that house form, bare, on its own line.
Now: rpm 3600
